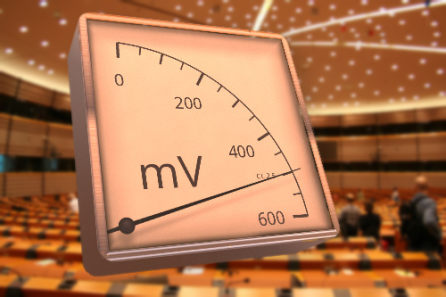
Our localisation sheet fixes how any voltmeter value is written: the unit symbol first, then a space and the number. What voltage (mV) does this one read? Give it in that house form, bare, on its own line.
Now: mV 500
